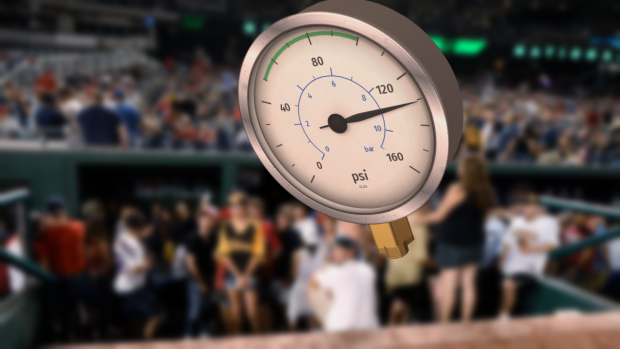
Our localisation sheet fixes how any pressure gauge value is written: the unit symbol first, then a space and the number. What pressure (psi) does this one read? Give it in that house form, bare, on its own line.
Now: psi 130
